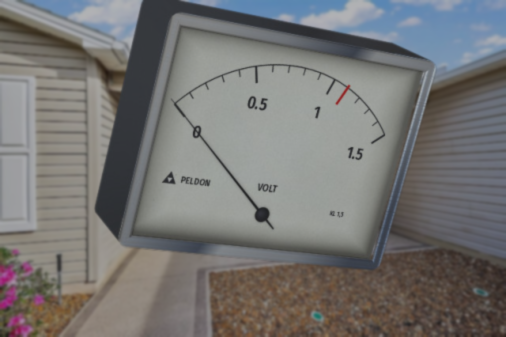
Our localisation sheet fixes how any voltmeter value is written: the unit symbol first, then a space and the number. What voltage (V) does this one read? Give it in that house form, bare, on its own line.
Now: V 0
